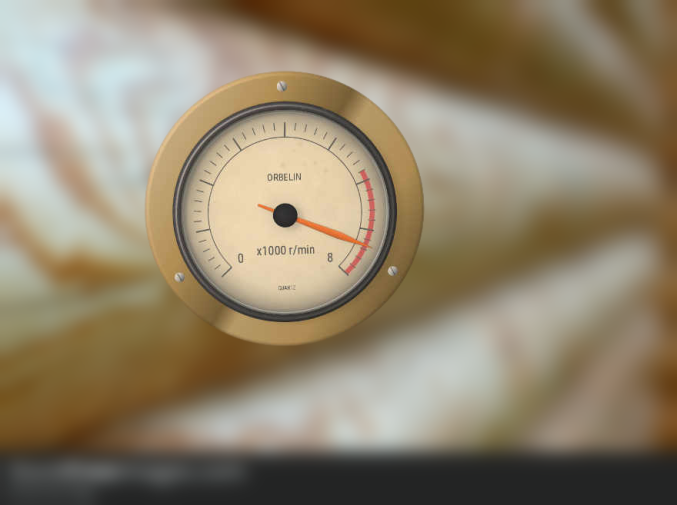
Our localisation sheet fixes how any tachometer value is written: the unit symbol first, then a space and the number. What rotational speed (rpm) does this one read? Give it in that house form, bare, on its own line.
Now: rpm 7300
